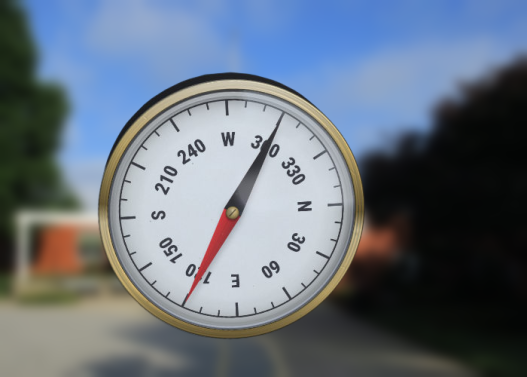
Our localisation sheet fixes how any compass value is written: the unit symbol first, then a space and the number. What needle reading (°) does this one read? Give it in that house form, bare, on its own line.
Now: ° 120
